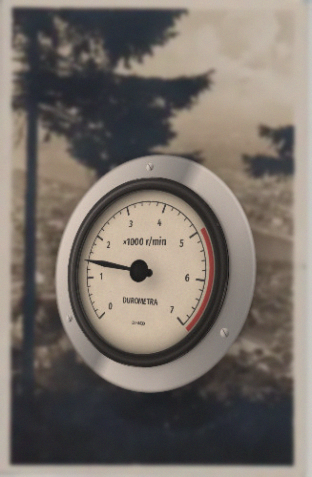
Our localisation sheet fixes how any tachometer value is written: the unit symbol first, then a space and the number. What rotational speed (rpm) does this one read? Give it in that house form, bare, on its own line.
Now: rpm 1400
